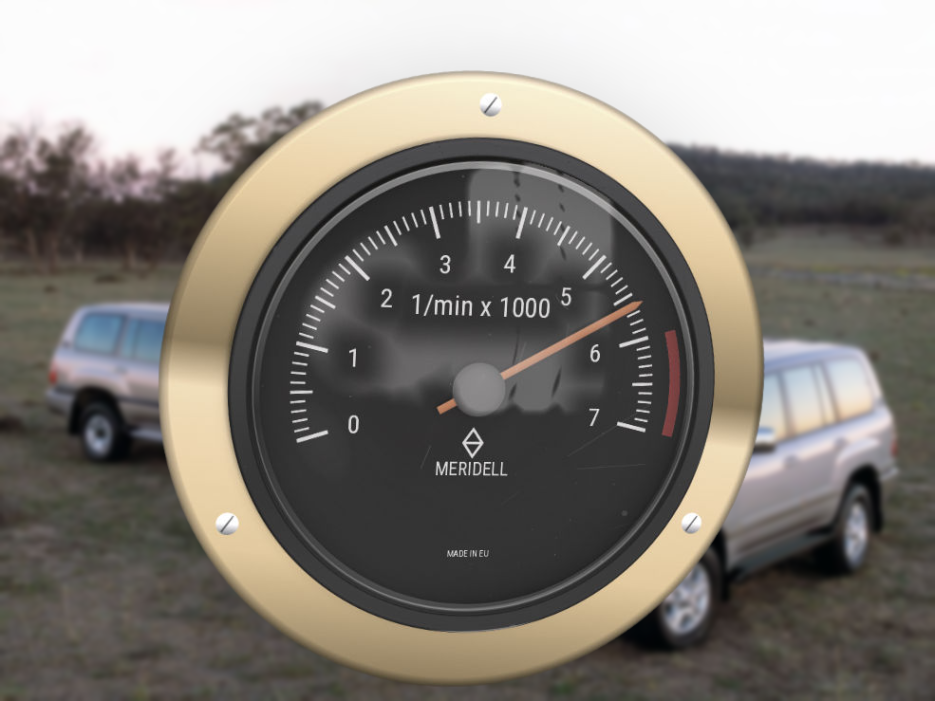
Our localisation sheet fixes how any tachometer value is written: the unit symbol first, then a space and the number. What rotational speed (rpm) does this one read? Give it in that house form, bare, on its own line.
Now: rpm 5600
